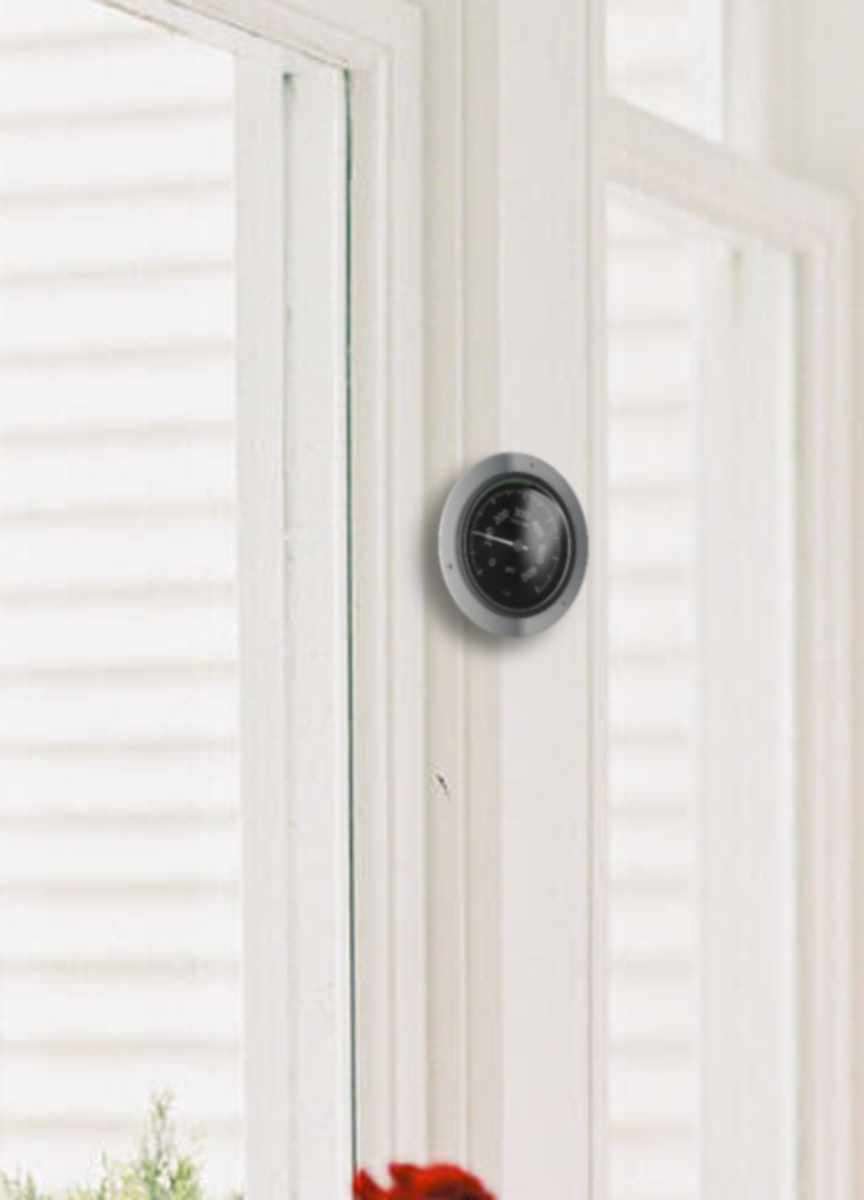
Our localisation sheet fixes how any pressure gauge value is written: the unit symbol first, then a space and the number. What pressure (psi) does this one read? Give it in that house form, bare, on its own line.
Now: psi 100
